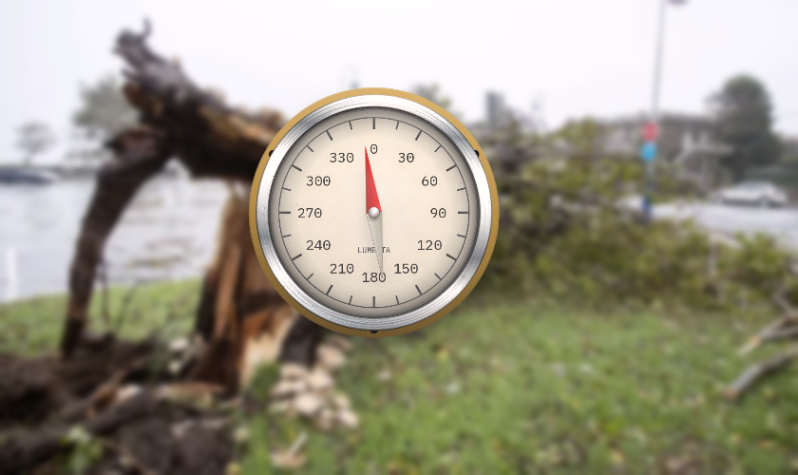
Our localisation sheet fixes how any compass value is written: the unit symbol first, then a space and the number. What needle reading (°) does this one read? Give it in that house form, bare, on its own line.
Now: ° 352.5
